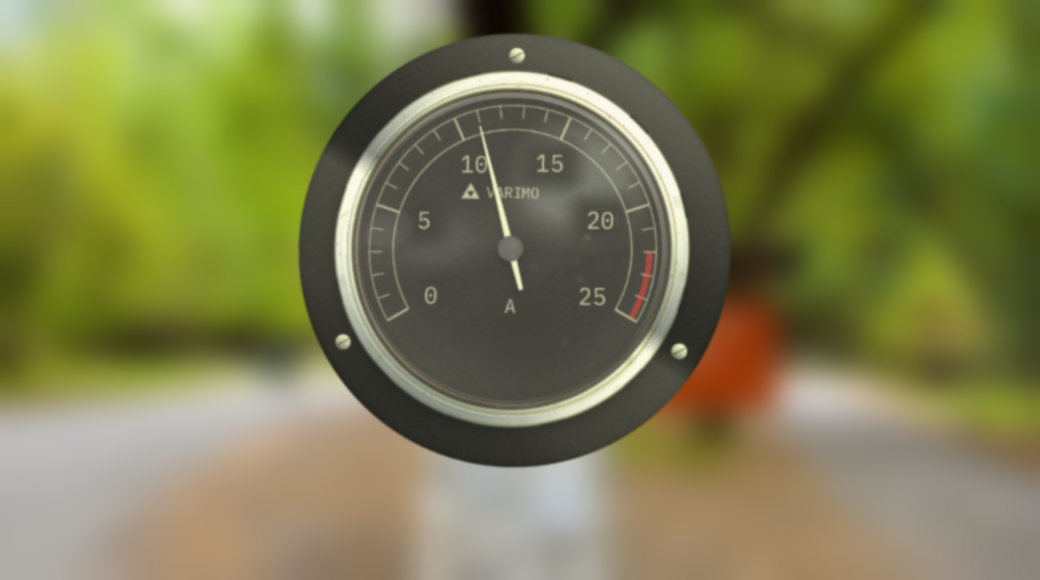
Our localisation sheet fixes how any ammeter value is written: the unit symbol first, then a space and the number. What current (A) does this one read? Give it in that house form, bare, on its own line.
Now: A 11
